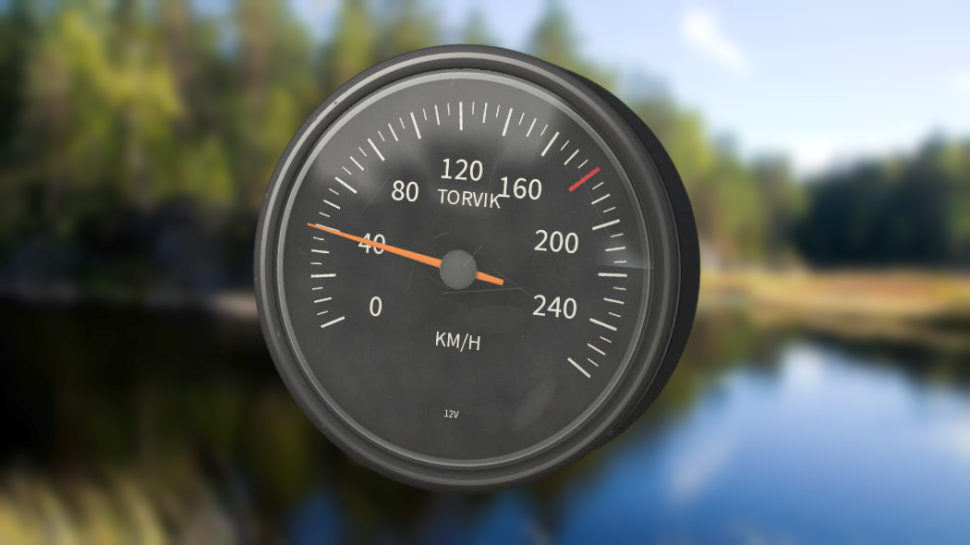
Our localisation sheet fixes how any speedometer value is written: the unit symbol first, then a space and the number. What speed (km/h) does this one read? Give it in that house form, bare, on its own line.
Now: km/h 40
